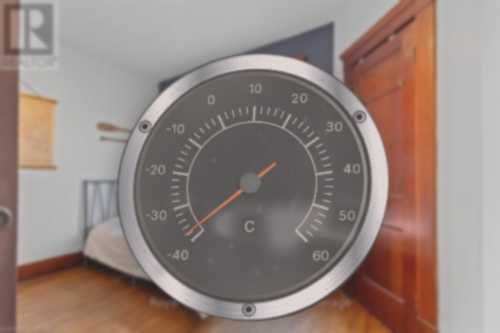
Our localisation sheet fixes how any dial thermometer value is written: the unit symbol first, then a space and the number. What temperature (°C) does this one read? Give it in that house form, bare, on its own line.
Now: °C -38
